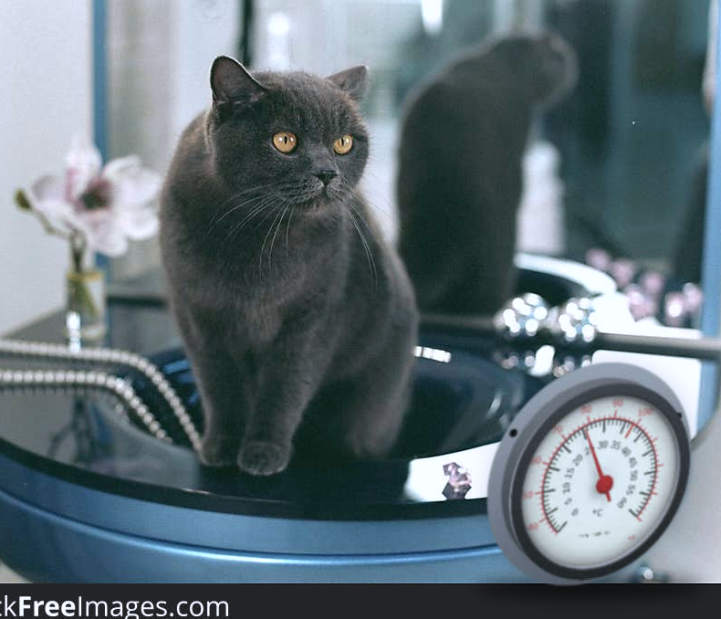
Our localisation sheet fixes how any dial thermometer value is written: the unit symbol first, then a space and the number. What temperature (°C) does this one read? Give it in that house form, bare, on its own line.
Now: °C 25
